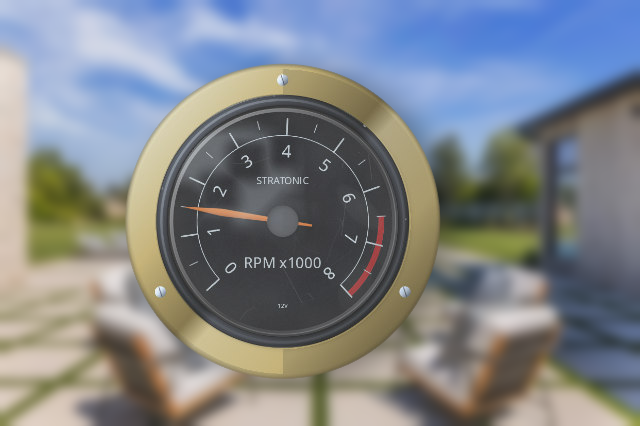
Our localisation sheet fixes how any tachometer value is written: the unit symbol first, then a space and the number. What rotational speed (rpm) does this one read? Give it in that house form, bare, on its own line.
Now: rpm 1500
